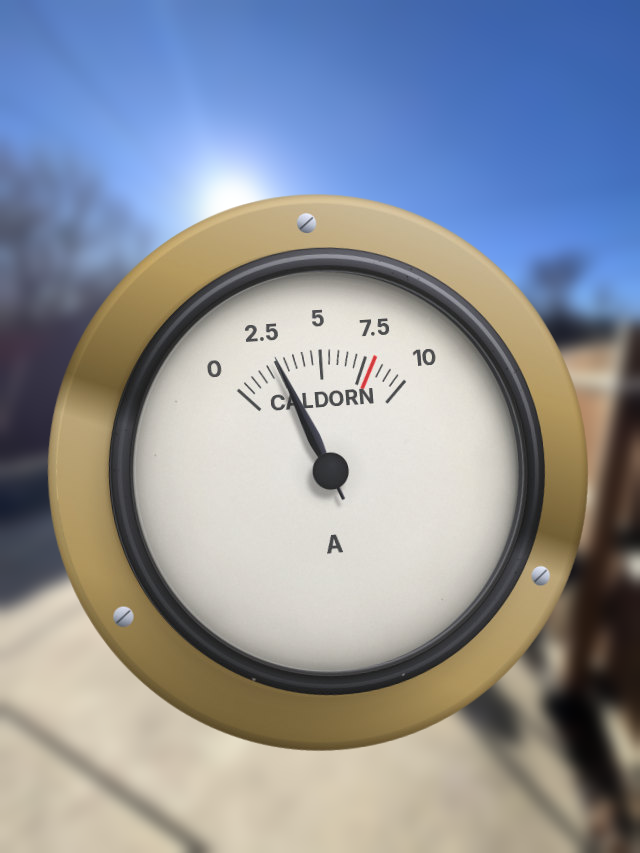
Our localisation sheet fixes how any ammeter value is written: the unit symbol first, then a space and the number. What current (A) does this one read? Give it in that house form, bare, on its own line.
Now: A 2.5
